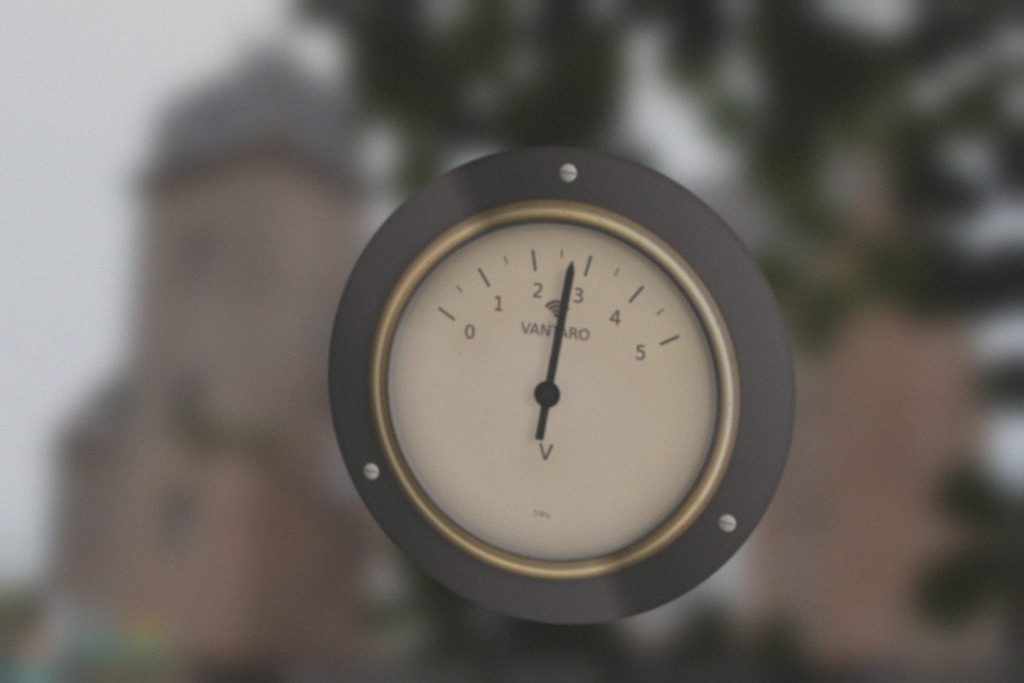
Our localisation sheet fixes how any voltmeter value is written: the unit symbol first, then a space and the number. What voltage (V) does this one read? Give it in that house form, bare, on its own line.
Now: V 2.75
